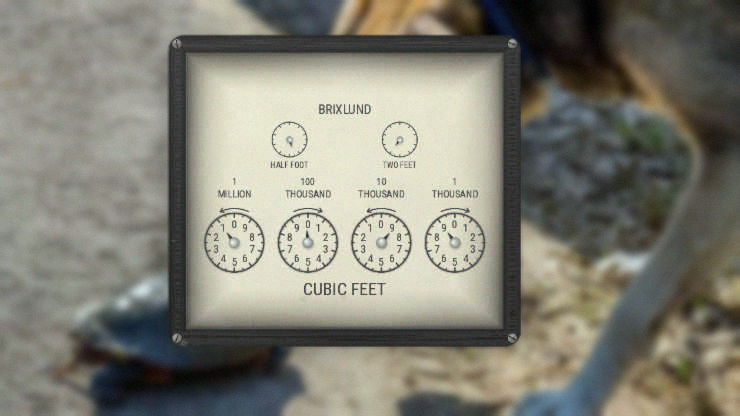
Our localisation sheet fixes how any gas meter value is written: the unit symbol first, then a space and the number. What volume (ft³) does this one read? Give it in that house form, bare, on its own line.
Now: ft³ 98900
